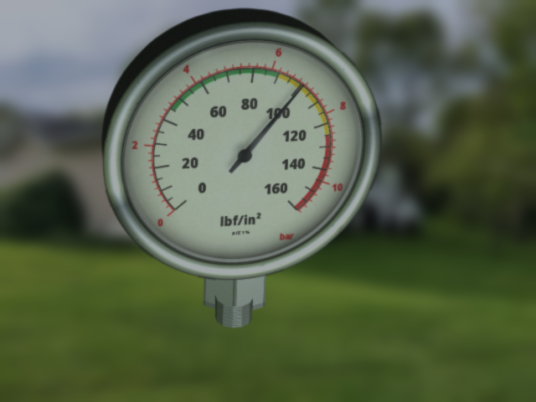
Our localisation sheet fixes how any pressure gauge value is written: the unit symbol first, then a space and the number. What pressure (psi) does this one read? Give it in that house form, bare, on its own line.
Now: psi 100
